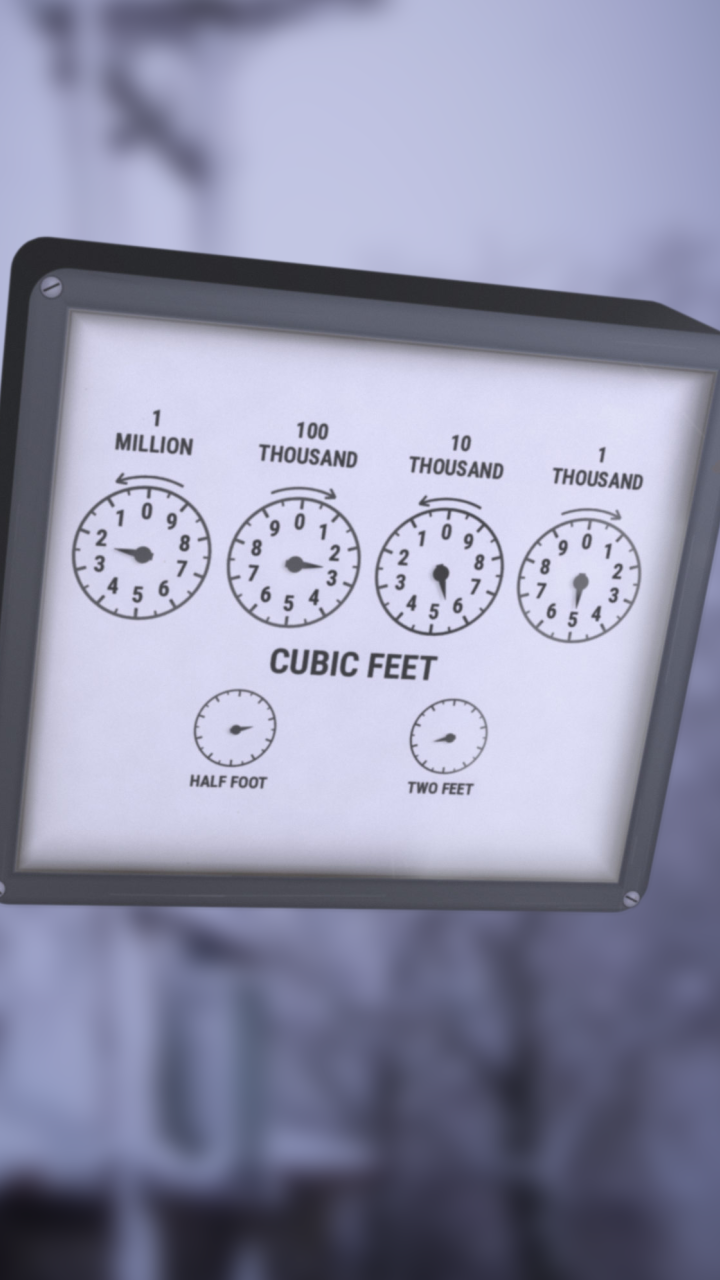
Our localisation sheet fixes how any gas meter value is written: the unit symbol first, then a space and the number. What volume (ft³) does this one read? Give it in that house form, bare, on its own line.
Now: ft³ 225500
